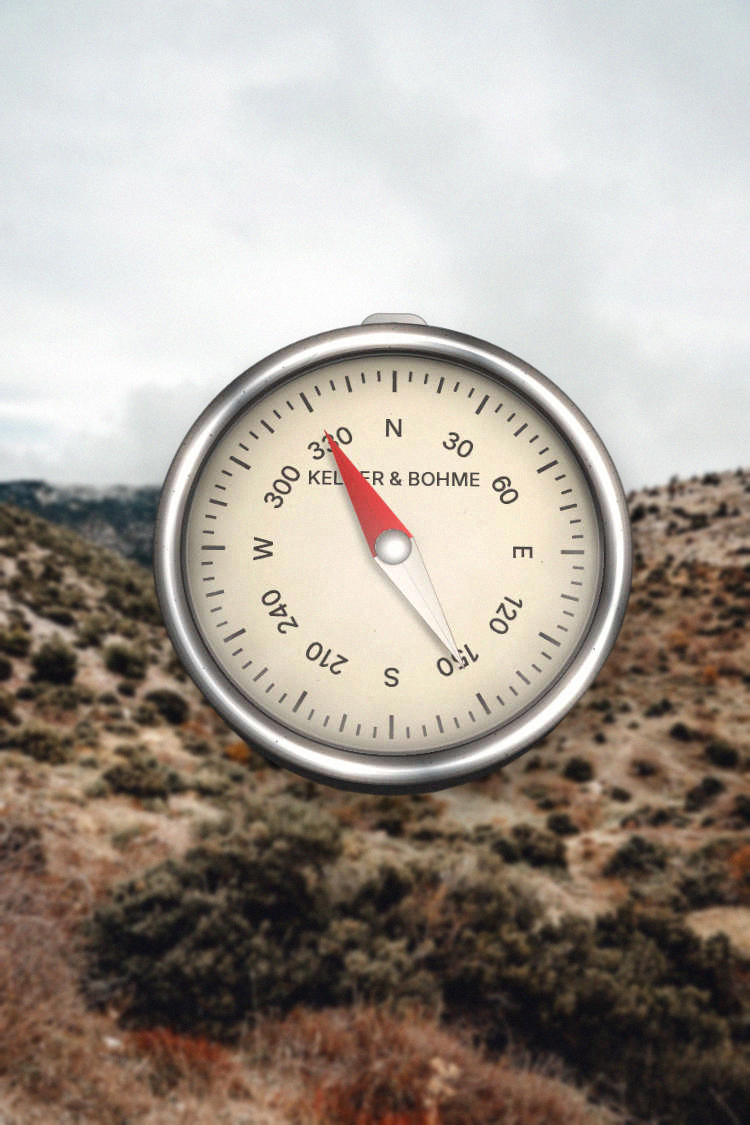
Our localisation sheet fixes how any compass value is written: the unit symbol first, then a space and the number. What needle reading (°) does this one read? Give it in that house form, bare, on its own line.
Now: ° 330
